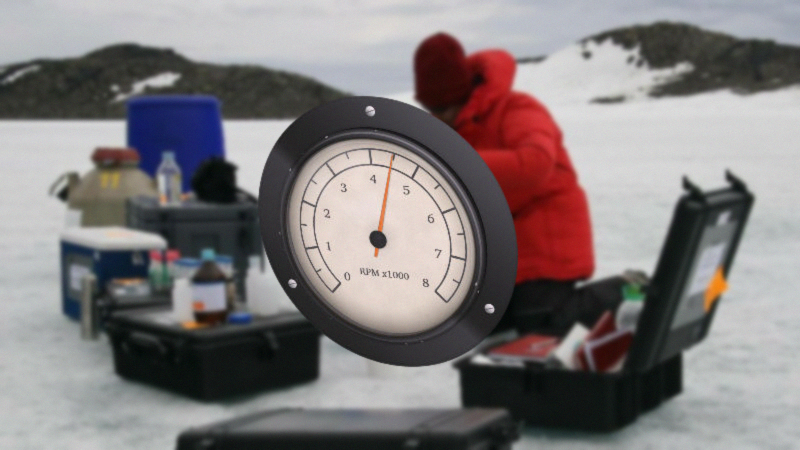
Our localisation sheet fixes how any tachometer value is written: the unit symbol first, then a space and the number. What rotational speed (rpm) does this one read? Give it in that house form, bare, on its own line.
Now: rpm 4500
